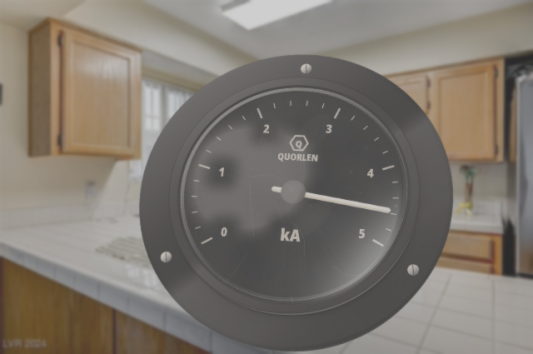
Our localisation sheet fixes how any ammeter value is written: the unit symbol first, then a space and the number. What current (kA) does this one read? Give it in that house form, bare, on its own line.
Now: kA 4.6
